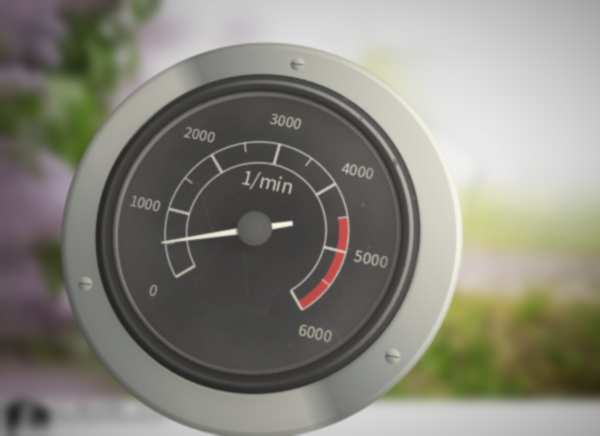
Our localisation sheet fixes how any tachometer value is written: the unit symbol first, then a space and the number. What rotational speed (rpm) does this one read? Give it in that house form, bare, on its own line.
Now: rpm 500
